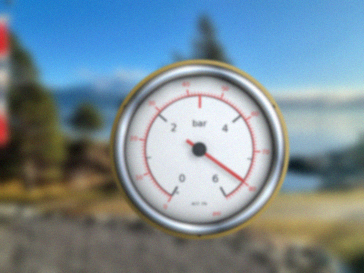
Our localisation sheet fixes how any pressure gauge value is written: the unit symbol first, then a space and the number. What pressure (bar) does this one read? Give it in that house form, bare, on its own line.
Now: bar 5.5
